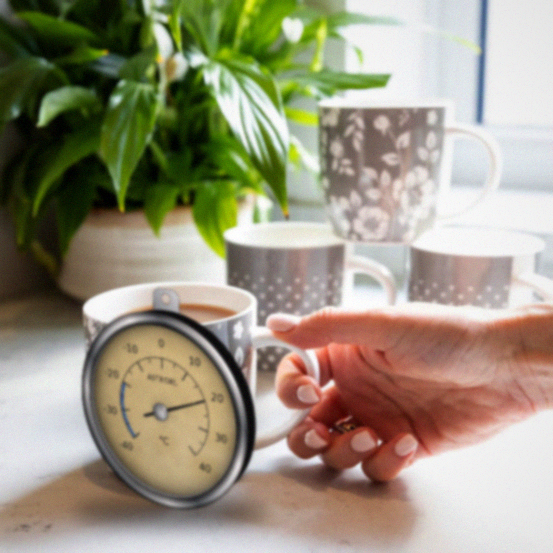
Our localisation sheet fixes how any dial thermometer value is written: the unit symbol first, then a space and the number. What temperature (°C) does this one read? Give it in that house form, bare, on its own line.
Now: °C 20
